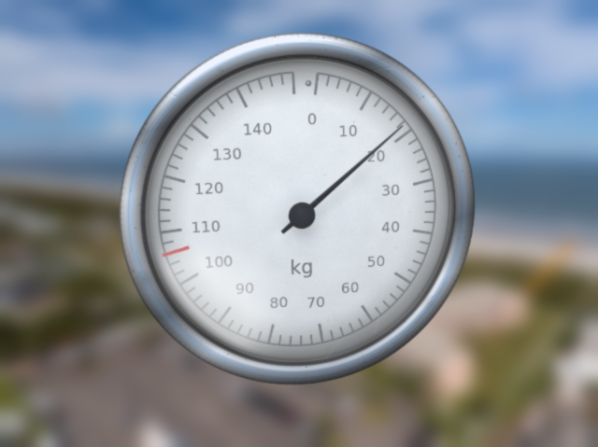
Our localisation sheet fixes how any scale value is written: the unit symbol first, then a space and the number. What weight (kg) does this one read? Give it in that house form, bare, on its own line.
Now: kg 18
